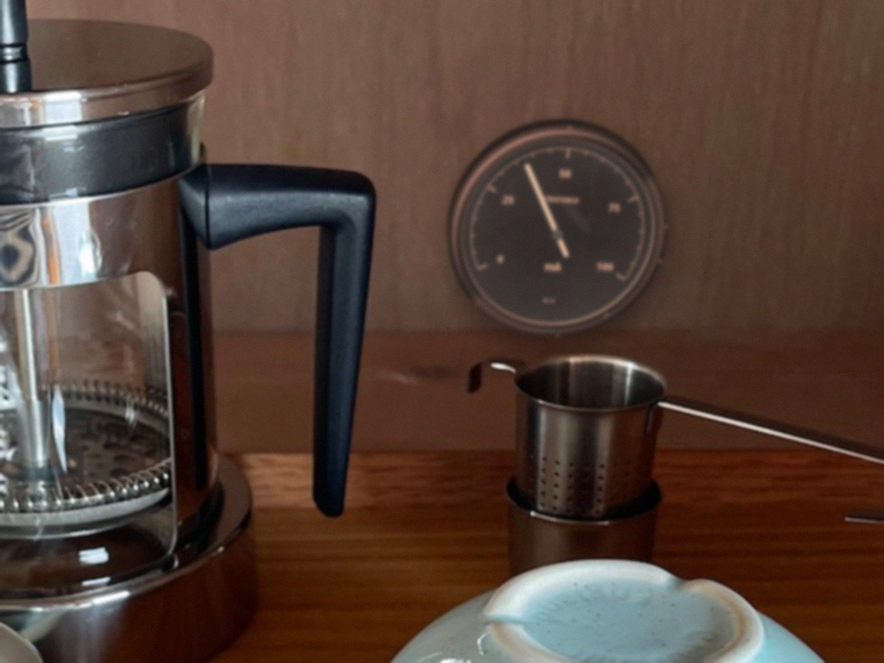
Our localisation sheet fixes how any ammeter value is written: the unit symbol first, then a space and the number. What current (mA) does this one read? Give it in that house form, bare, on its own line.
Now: mA 37.5
